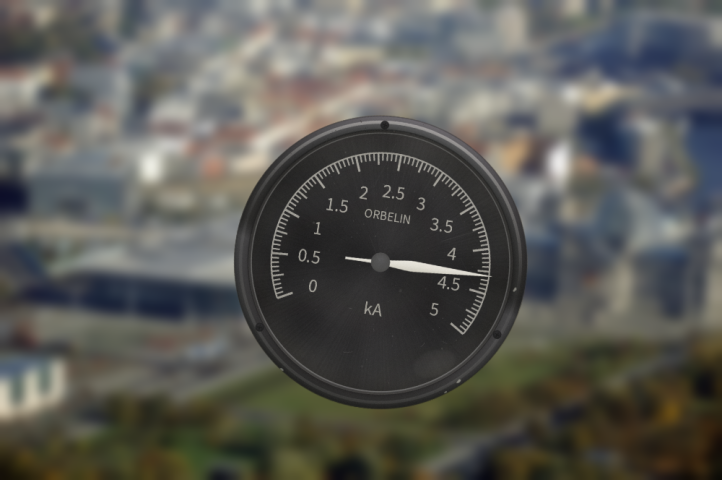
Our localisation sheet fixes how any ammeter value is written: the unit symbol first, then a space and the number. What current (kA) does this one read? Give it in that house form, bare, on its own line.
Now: kA 4.3
